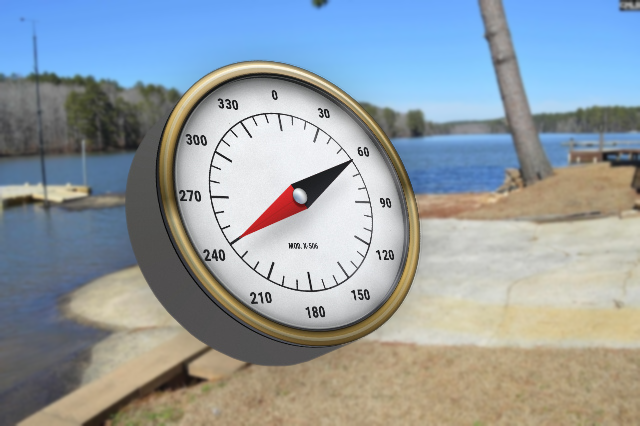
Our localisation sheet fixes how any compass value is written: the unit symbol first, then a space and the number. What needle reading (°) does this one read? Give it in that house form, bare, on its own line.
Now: ° 240
